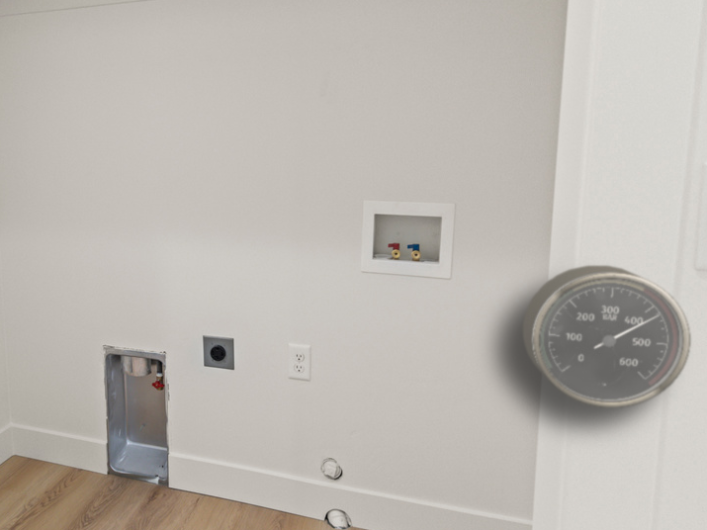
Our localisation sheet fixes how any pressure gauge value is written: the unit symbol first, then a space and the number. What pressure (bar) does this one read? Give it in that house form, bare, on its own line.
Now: bar 420
